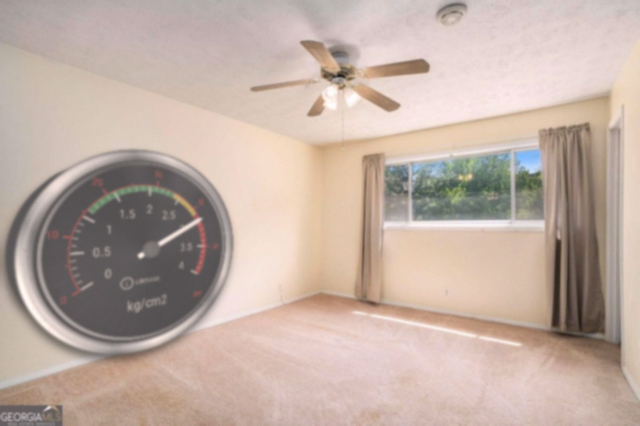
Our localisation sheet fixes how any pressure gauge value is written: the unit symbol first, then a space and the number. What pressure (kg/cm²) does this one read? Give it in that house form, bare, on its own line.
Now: kg/cm² 3
